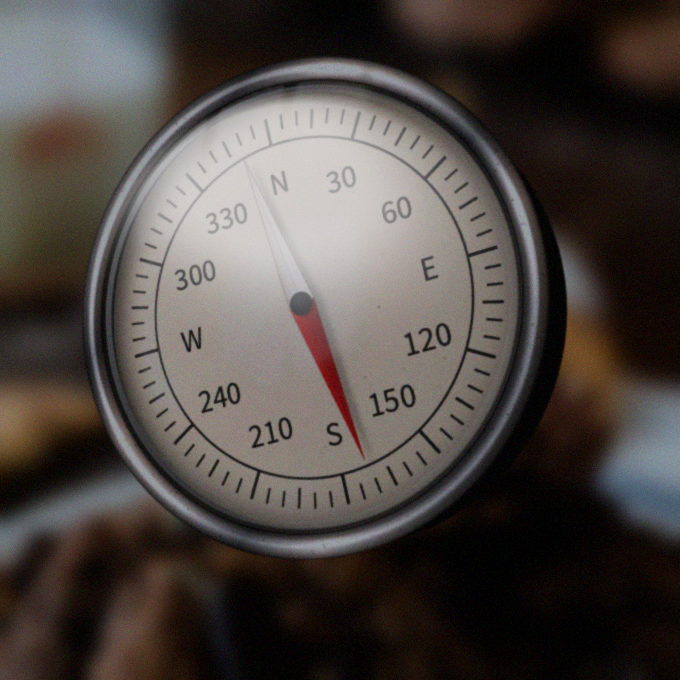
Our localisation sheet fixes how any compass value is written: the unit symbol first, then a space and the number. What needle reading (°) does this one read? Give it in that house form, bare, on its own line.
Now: ° 170
